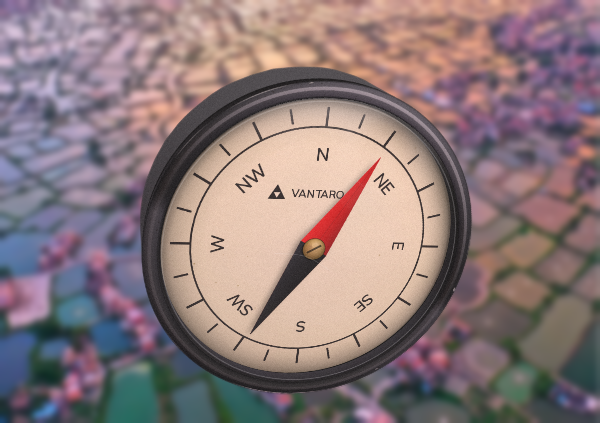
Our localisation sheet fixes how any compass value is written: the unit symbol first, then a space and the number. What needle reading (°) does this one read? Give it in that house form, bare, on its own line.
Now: ° 30
